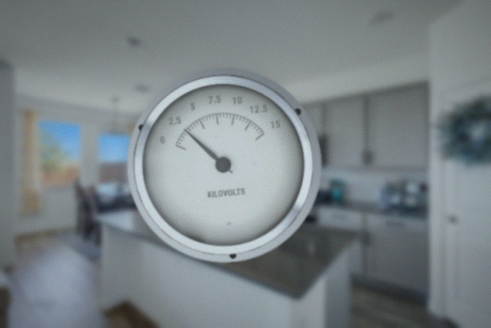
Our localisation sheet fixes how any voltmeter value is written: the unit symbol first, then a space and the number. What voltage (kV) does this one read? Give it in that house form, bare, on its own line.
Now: kV 2.5
